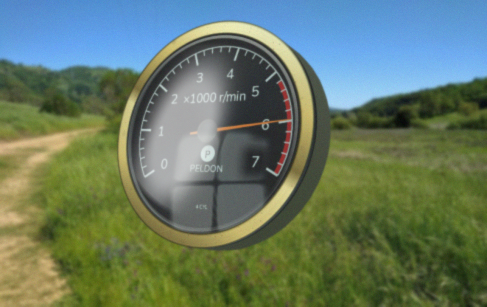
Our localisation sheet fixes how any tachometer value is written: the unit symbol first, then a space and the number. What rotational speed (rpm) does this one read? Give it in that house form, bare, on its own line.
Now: rpm 6000
